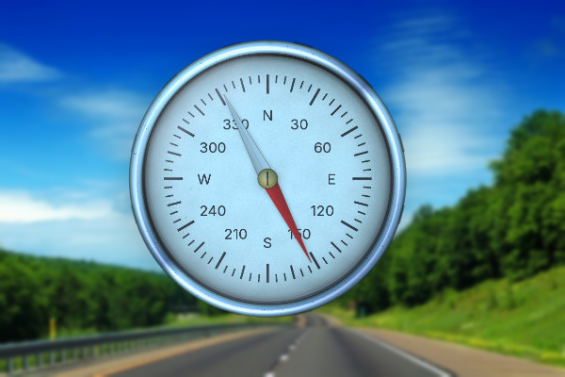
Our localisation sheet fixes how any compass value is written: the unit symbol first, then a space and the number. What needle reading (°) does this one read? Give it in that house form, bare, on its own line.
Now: ° 152.5
